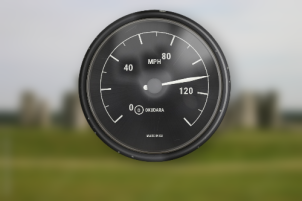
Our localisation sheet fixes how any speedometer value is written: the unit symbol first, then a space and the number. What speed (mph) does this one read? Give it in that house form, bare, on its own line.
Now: mph 110
